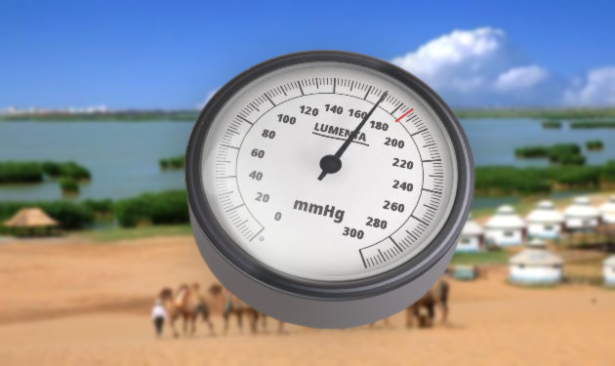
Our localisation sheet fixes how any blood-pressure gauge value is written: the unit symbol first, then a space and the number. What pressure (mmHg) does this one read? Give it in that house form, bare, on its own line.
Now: mmHg 170
